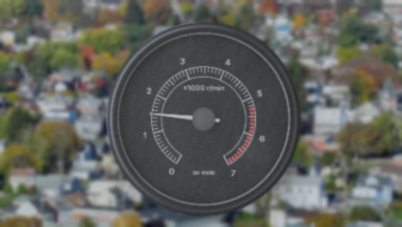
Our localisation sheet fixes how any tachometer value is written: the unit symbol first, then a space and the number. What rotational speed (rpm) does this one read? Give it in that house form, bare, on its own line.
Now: rpm 1500
